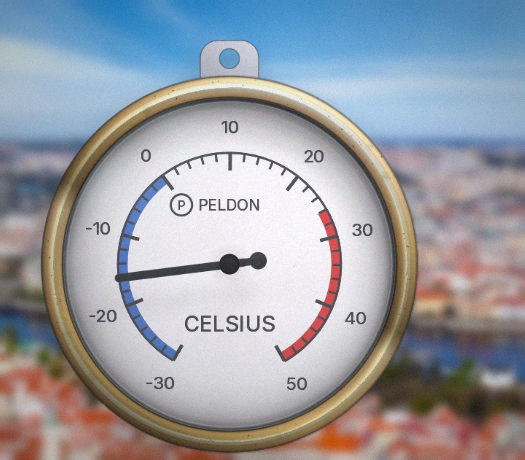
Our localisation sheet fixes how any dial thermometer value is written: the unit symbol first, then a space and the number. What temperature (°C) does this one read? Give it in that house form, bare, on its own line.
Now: °C -16
